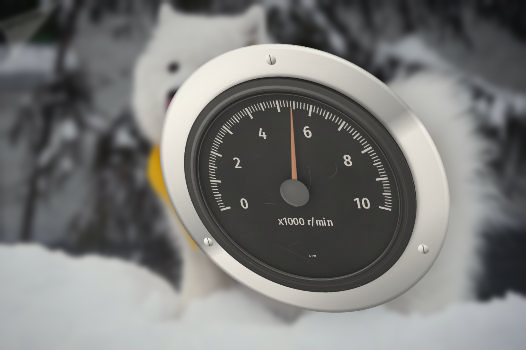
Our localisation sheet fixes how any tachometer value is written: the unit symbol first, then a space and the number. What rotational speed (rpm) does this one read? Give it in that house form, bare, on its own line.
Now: rpm 5500
